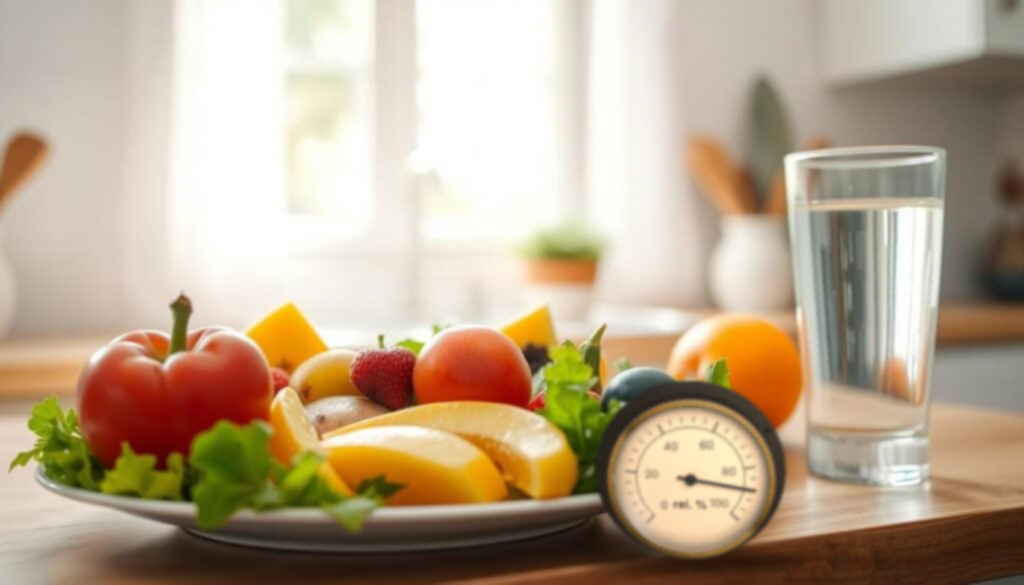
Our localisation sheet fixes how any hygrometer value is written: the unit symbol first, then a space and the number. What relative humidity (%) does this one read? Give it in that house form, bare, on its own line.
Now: % 88
